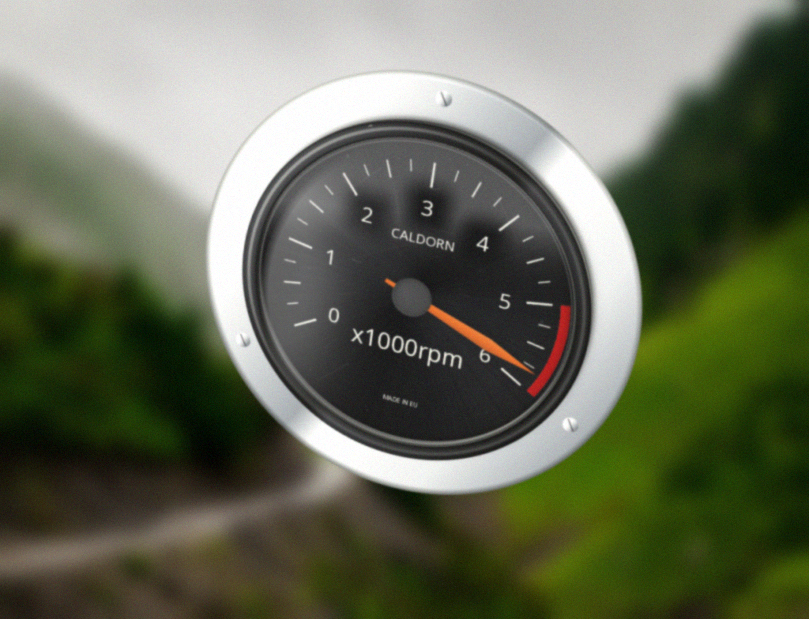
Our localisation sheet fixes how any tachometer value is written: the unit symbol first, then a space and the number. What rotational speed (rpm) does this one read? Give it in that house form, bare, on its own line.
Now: rpm 5750
